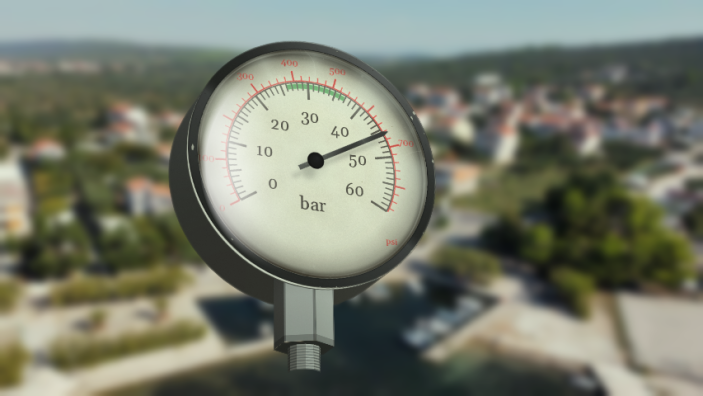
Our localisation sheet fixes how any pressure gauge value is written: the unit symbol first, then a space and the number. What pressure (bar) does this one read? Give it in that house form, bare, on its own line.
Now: bar 46
